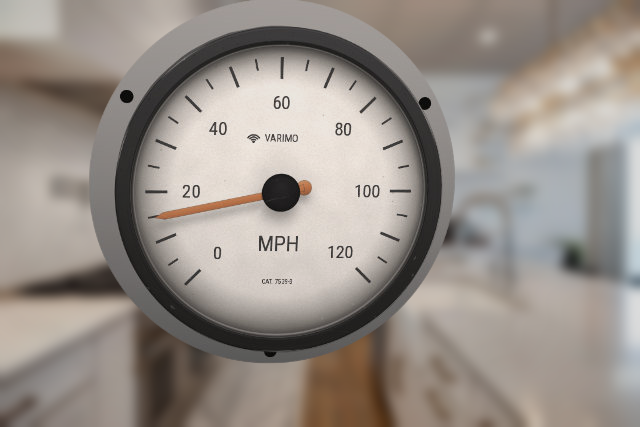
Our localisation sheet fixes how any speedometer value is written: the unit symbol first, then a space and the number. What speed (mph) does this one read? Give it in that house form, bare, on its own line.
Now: mph 15
